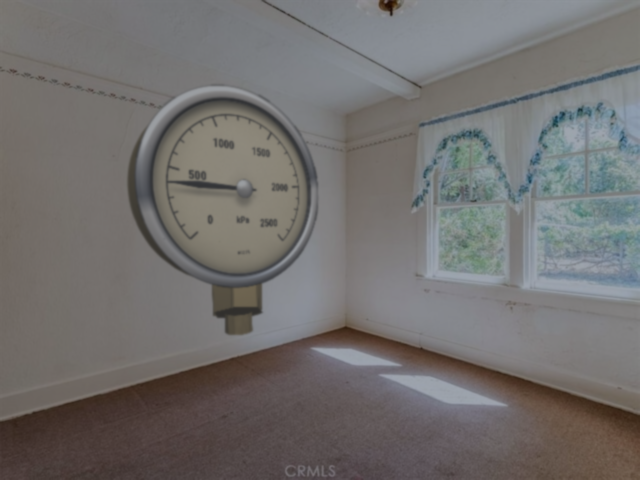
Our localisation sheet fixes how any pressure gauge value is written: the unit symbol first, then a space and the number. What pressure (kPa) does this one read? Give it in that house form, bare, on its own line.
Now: kPa 400
